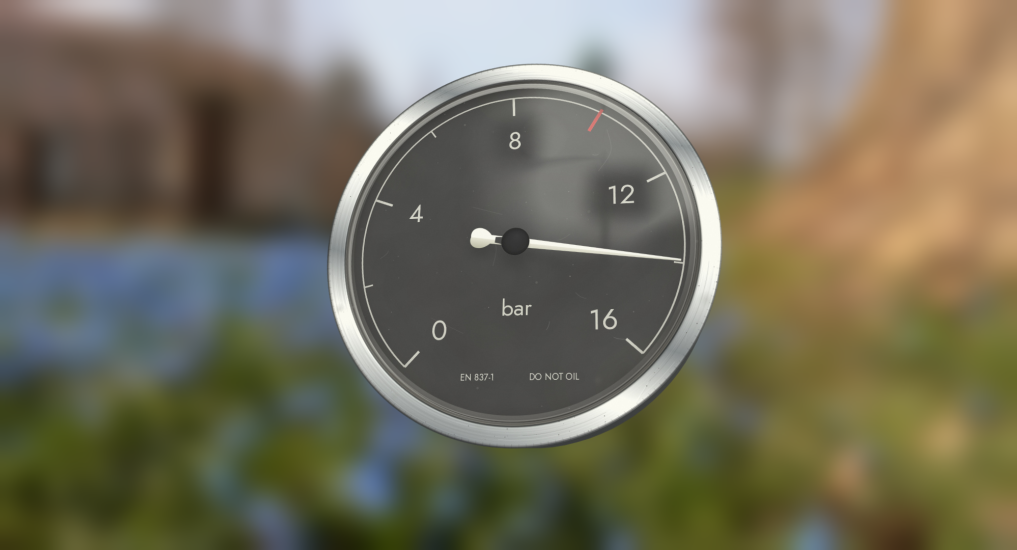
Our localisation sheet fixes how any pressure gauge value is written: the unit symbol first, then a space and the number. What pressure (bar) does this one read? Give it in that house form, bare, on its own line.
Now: bar 14
